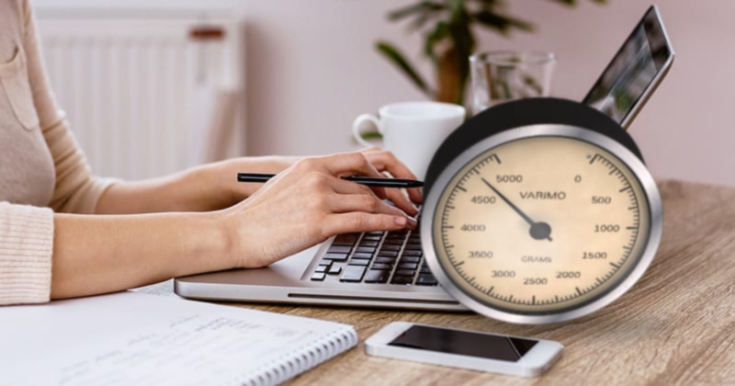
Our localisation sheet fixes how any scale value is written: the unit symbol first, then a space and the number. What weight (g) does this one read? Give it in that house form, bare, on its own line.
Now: g 4750
